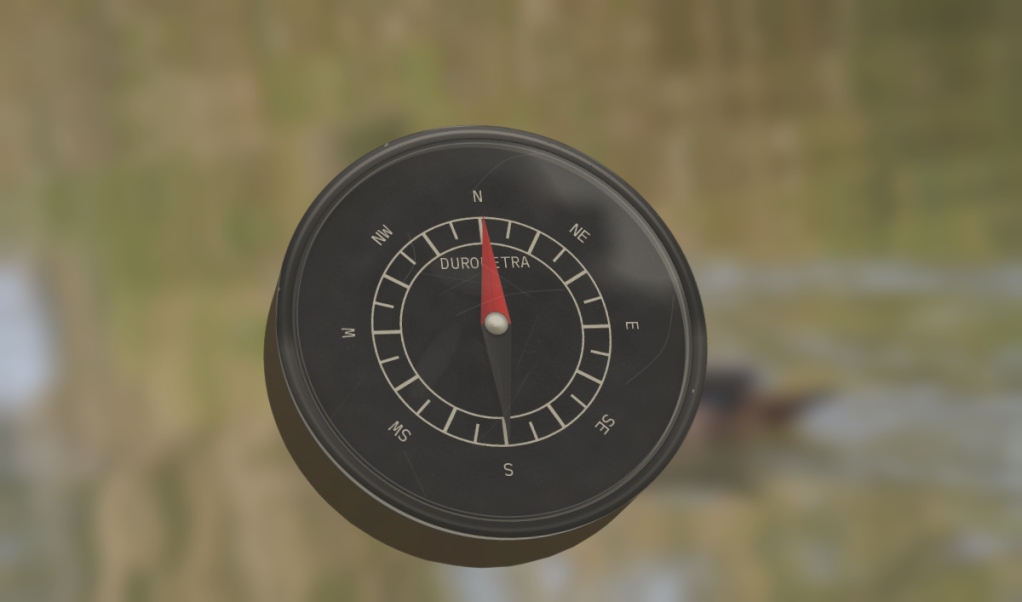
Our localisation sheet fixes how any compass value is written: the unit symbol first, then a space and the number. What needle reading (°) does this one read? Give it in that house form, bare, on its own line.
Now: ° 0
